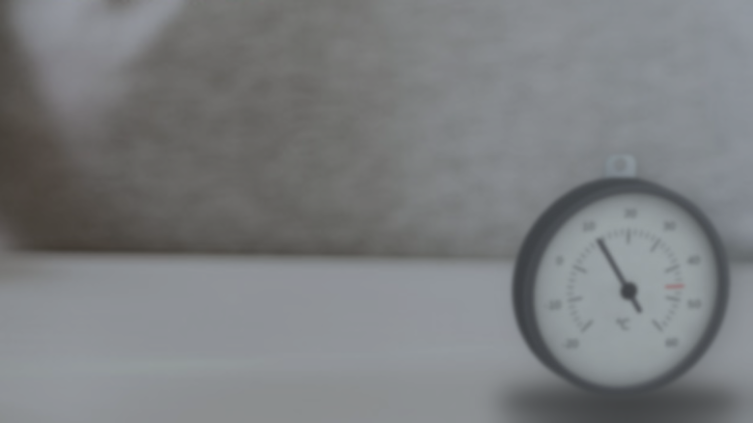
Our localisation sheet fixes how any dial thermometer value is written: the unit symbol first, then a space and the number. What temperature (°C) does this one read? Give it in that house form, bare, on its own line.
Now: °C 10
